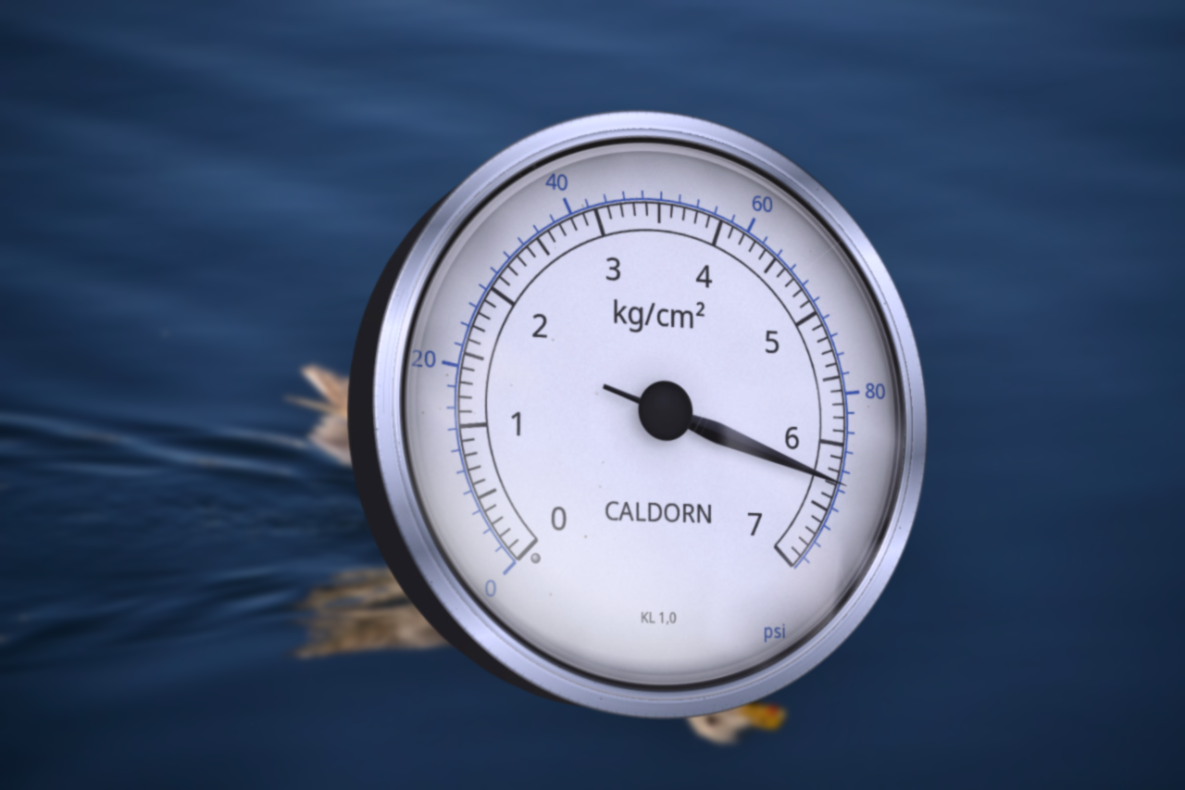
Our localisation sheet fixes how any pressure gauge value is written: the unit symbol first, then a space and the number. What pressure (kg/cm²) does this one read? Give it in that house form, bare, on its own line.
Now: kg/cm² 6.3
